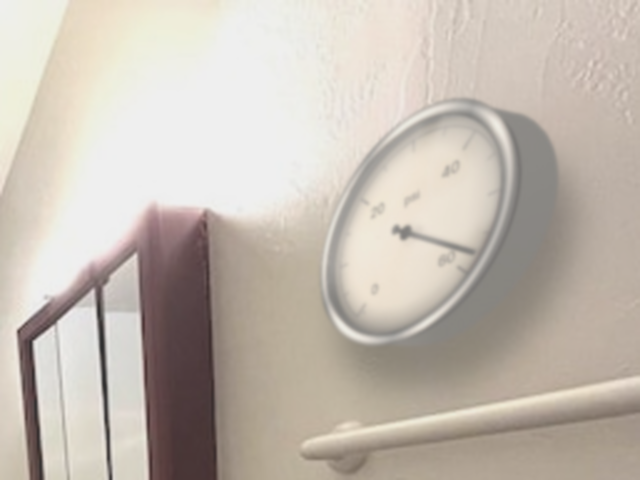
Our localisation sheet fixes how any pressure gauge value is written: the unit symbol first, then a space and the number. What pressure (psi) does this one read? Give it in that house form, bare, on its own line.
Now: psi 57.5
